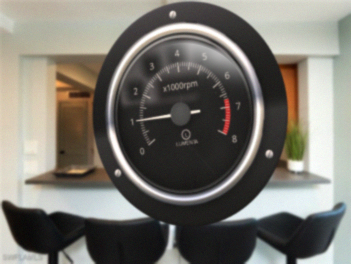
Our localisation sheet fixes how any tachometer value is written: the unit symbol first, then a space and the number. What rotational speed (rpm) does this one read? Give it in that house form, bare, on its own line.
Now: rpm 1000
